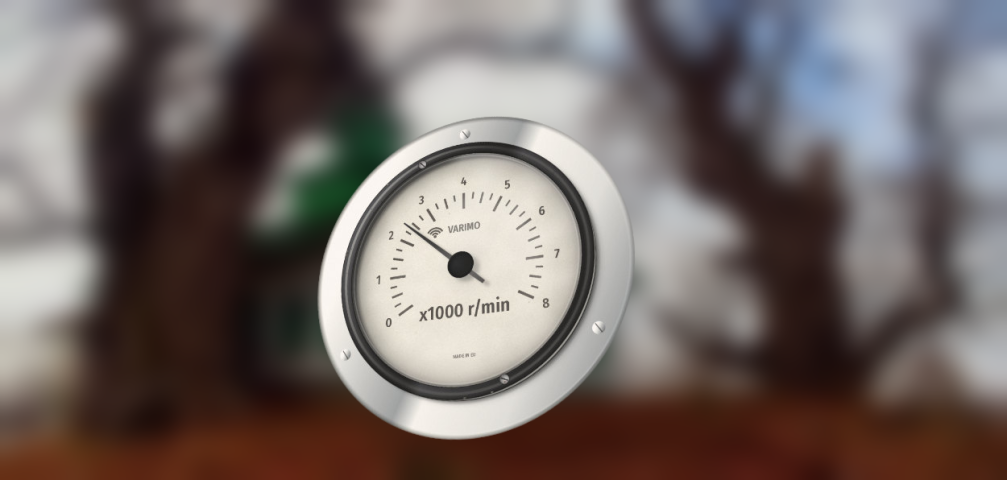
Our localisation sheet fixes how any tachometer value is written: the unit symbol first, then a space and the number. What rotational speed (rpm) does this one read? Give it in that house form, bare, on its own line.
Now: rpm 2375
